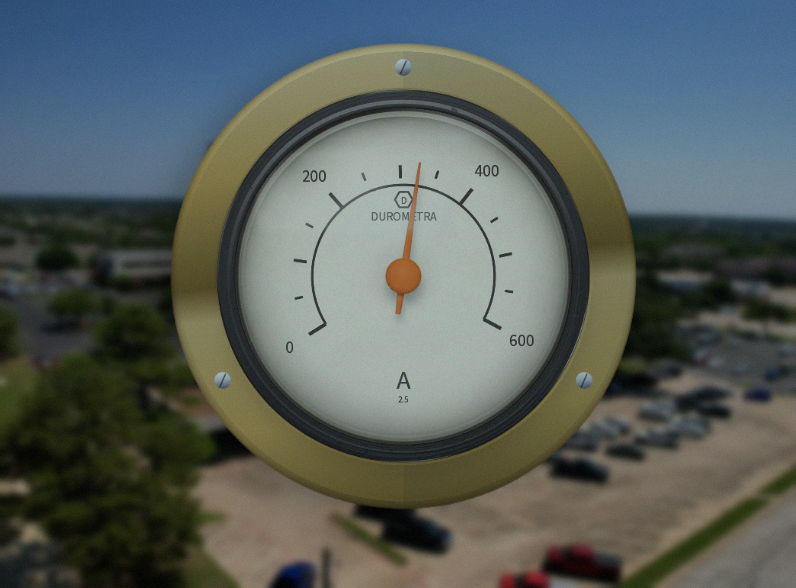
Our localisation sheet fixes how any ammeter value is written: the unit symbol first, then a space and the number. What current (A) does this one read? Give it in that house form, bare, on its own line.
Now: A 325
